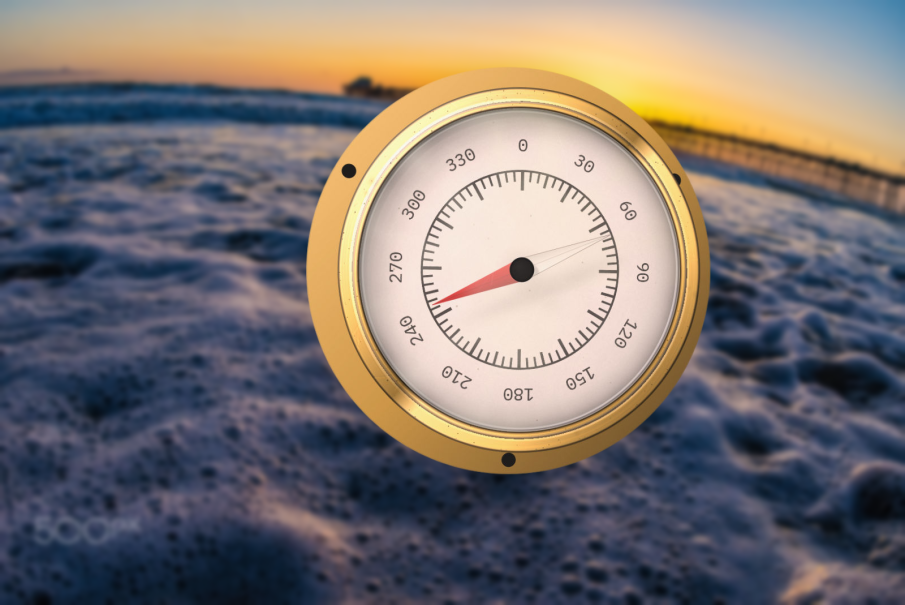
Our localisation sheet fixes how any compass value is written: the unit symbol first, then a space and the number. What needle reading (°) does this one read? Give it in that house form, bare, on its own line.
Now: ° 247.5
